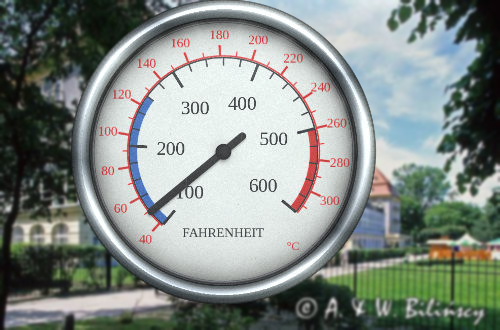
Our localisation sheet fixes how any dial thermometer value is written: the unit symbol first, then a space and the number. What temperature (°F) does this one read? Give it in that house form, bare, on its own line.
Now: °F 120
